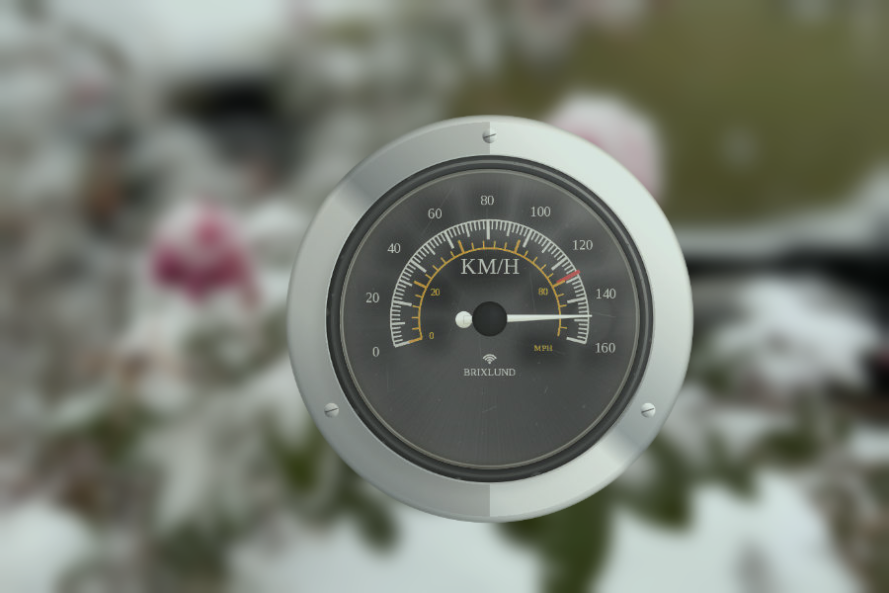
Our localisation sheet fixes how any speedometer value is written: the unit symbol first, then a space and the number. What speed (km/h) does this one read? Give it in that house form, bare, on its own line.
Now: km/h 148
